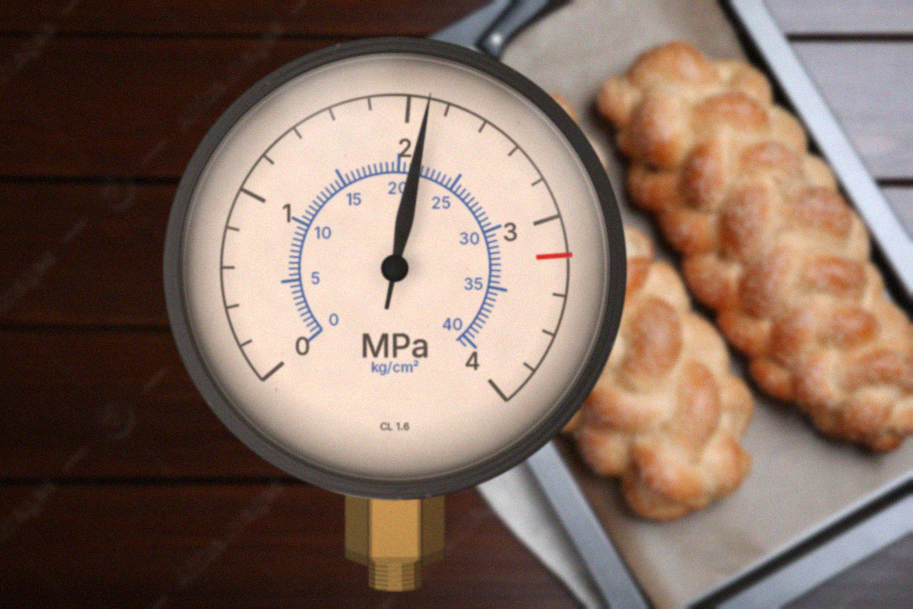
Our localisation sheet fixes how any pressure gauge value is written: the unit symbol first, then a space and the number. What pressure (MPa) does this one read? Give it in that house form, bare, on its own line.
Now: MPa 2.1
